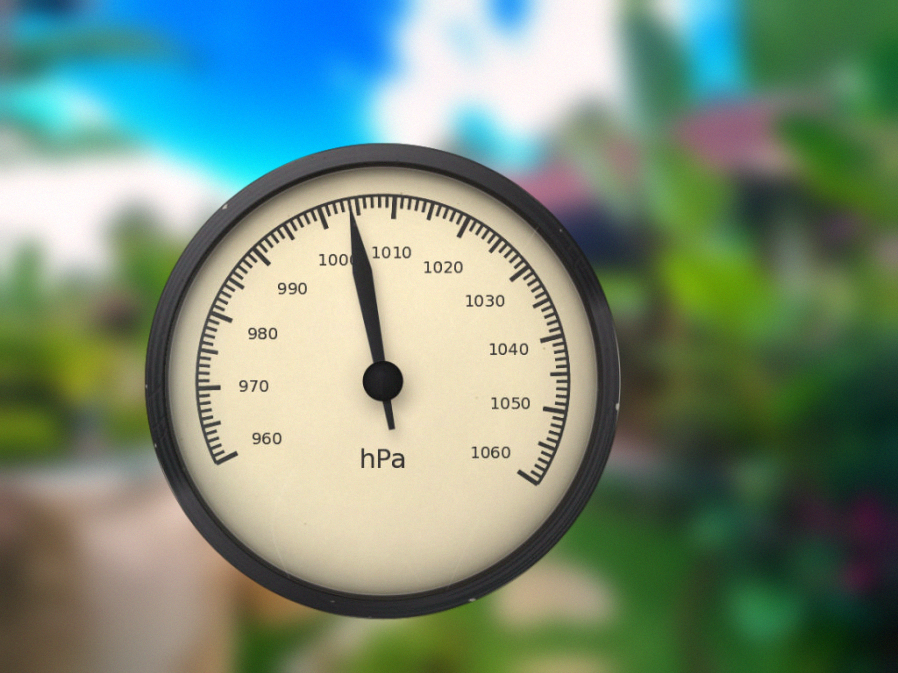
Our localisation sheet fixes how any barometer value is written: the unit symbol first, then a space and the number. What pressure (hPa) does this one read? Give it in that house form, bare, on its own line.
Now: hPa 1004
